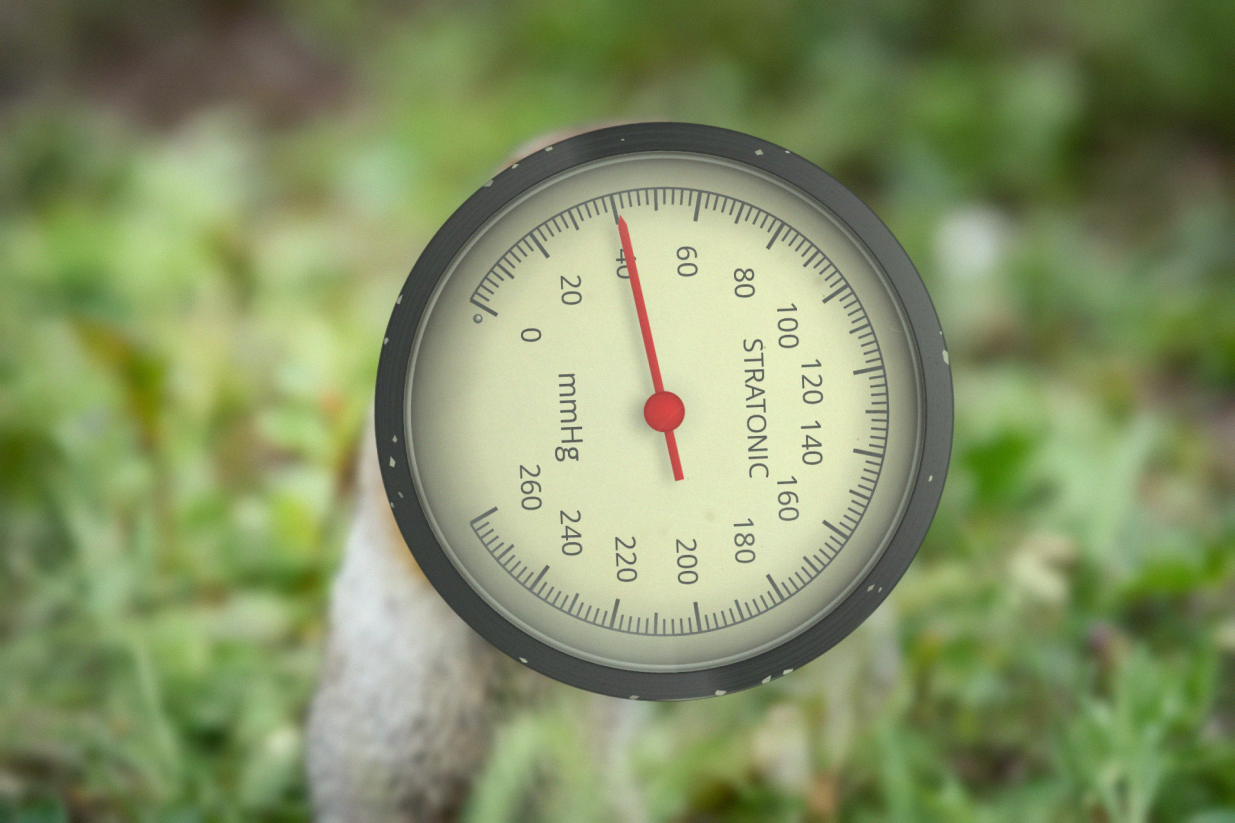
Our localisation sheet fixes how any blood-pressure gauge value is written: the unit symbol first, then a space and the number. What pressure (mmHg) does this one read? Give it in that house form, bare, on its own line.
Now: mmHg 41
